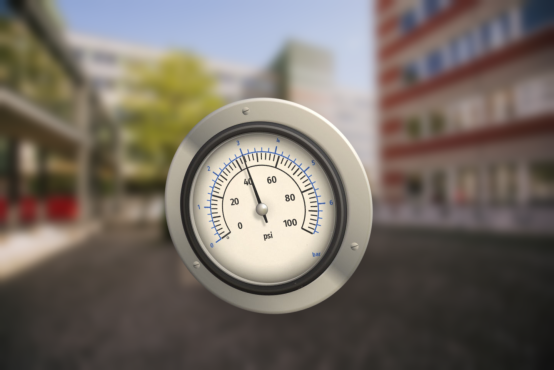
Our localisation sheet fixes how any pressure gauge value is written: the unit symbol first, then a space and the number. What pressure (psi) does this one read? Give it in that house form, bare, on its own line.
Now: psi 44
